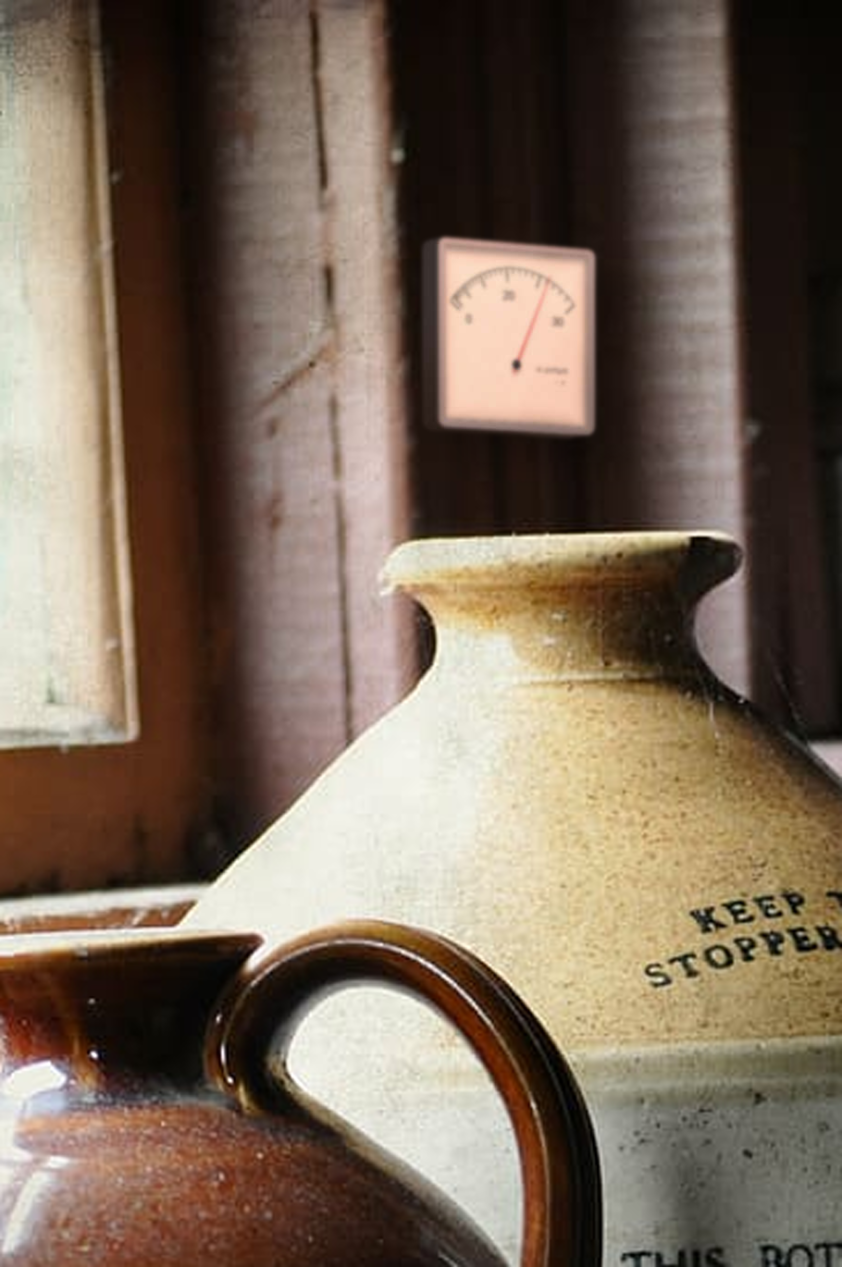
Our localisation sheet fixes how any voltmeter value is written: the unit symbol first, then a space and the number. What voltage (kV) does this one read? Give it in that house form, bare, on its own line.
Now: kV 26
